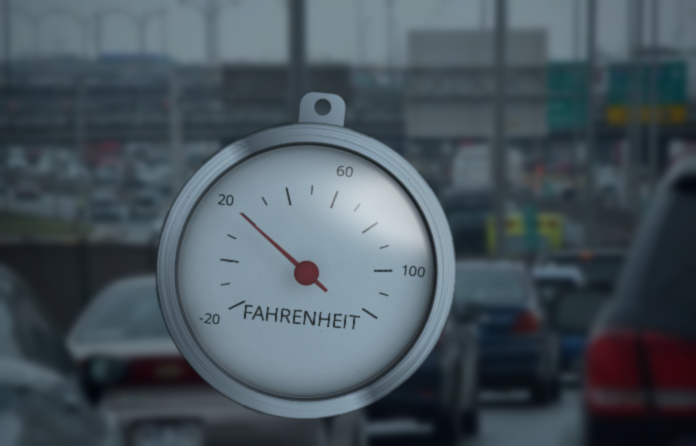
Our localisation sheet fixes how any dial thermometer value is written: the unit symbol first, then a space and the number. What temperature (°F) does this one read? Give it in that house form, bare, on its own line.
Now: °F 20
